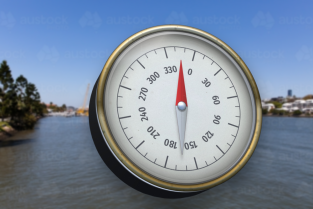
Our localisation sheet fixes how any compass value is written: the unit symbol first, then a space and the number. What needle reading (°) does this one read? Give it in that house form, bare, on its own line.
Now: ° 345
